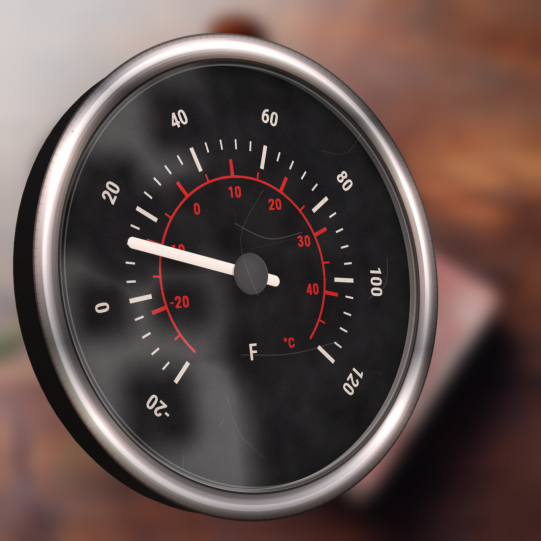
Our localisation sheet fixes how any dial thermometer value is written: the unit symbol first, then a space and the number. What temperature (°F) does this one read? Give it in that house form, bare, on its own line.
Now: °F 12
